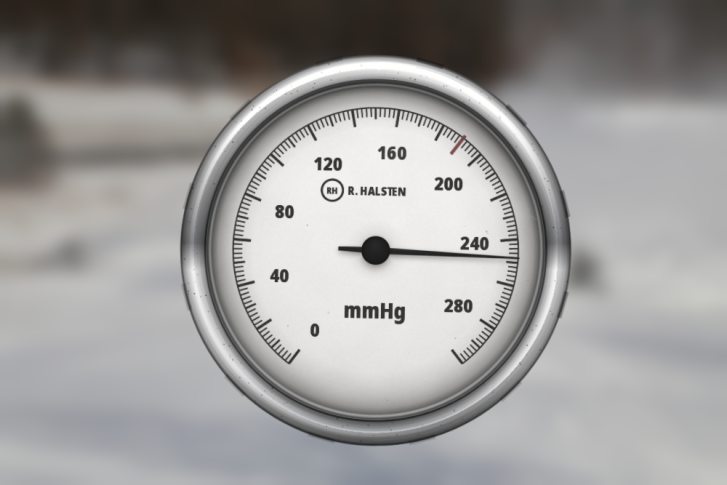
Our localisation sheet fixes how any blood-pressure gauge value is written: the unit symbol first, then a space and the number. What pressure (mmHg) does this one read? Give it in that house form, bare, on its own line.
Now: mmHg 248
